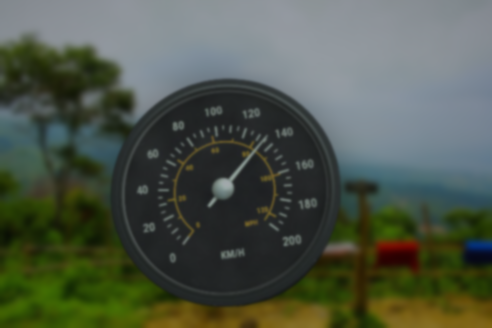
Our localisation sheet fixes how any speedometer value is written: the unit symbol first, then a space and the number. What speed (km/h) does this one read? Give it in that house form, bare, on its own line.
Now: km/h 135
